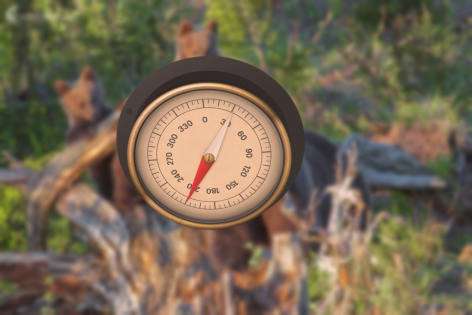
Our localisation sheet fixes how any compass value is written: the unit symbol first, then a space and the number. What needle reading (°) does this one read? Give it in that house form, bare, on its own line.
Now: ° 210
